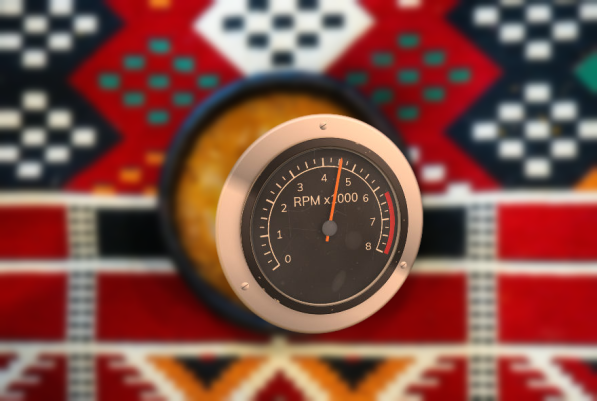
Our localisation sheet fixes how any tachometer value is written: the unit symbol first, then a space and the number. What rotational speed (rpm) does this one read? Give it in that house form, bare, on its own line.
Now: rpm 4500
